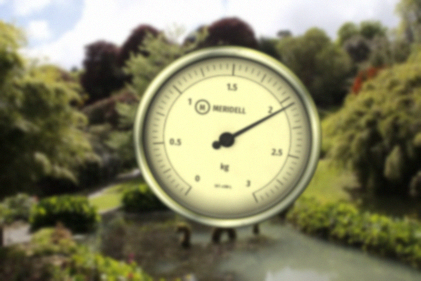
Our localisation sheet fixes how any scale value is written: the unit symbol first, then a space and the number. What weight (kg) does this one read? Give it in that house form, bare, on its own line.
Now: kg 2.05
